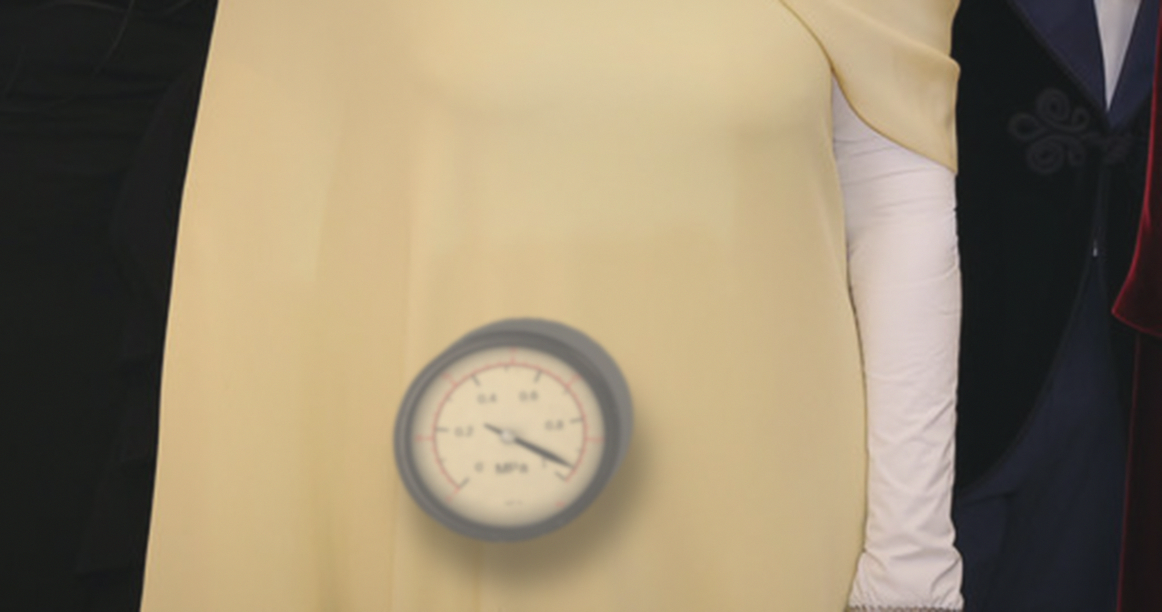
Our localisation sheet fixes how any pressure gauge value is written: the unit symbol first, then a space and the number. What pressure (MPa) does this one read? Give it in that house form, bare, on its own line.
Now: MPa 0.95
